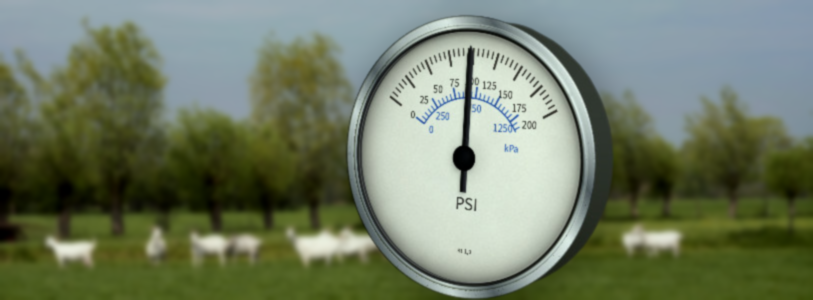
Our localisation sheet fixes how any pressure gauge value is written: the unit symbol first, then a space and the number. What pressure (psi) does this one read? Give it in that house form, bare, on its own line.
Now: psi 100
